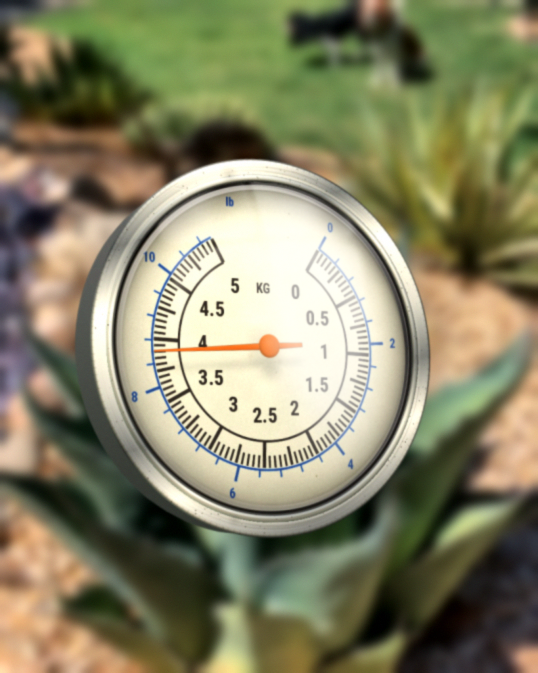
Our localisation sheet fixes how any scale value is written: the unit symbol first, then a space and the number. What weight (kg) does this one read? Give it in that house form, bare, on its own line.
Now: kg 3.9
